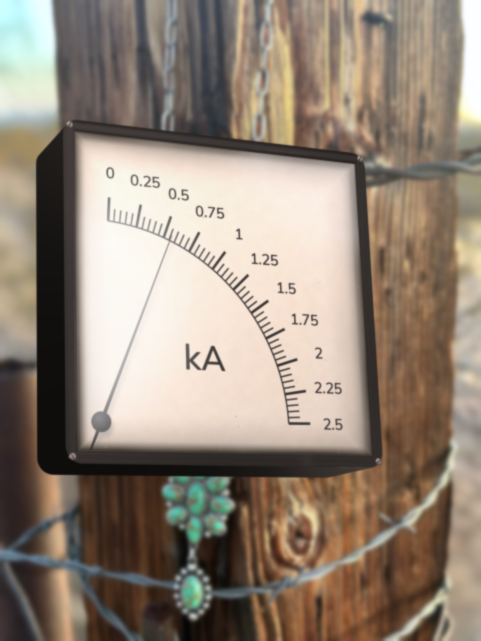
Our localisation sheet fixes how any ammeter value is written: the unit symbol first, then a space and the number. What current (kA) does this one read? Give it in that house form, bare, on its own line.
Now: kA 0.55
